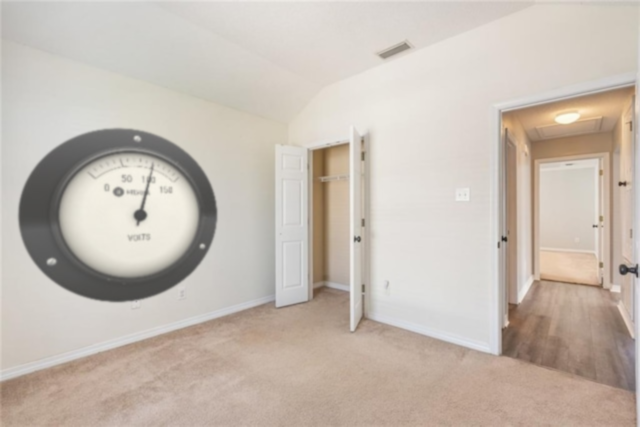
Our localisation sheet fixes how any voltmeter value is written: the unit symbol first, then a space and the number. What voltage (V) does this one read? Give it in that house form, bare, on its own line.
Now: V 100
